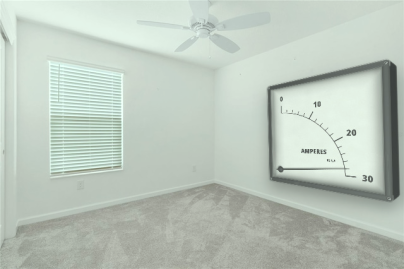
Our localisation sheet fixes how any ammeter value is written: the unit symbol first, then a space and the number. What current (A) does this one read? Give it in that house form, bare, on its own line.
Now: A 28
